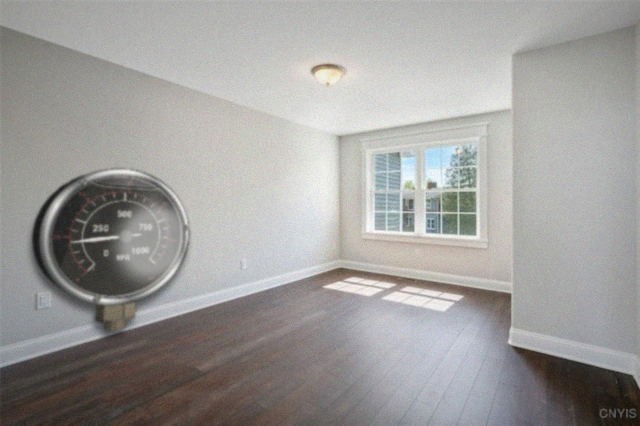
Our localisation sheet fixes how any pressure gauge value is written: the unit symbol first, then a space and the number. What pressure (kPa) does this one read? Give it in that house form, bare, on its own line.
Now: kPa 150
